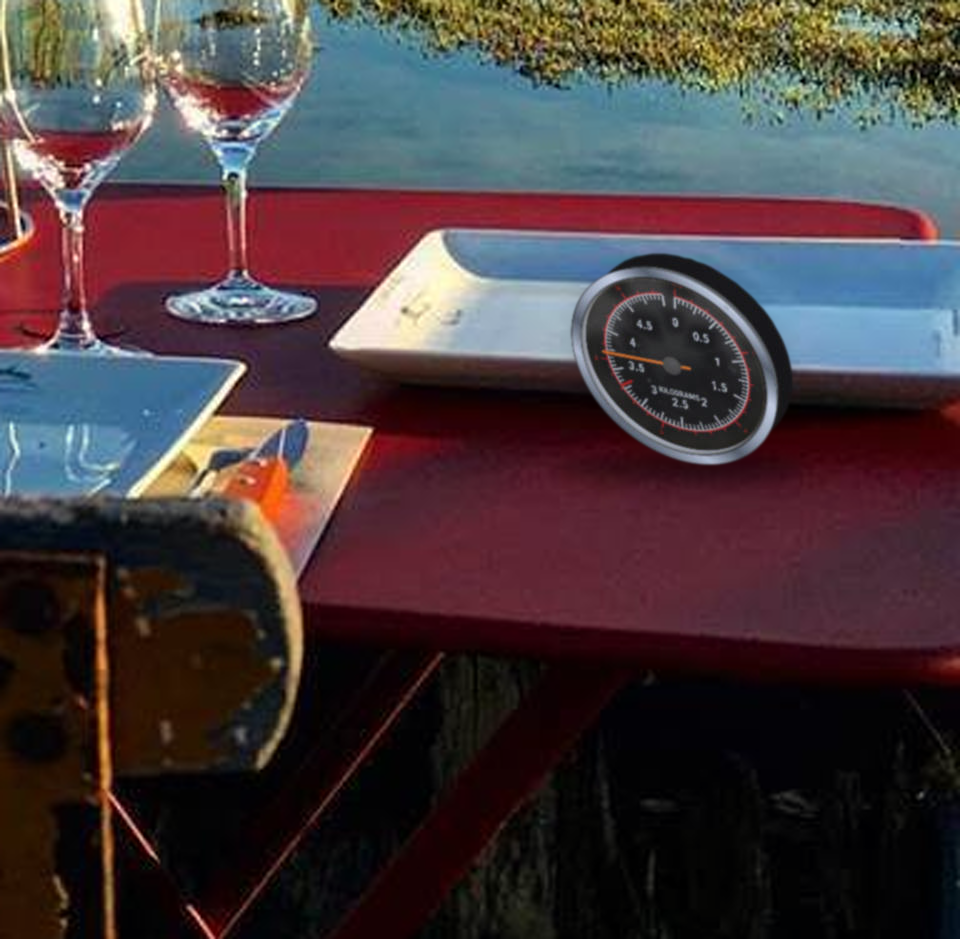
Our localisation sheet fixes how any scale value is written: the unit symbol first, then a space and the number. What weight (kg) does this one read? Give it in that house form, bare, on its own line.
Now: kg 3.75
